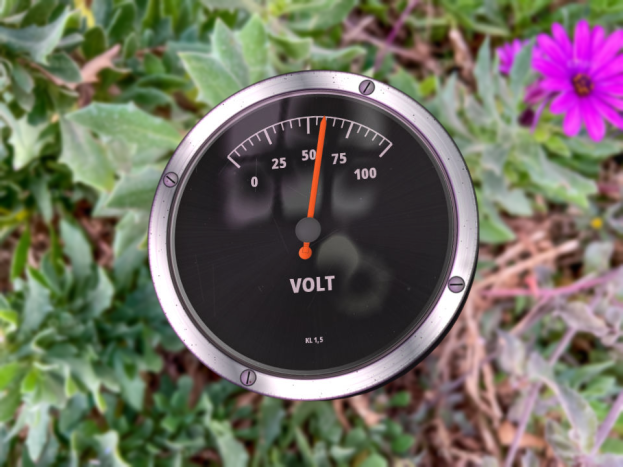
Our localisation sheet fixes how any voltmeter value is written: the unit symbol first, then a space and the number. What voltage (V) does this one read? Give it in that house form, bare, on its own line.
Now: V 60
